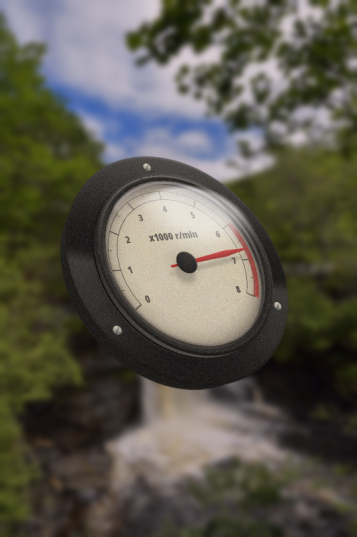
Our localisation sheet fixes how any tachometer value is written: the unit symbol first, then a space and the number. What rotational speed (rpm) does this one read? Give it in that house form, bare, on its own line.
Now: rpm 6750
